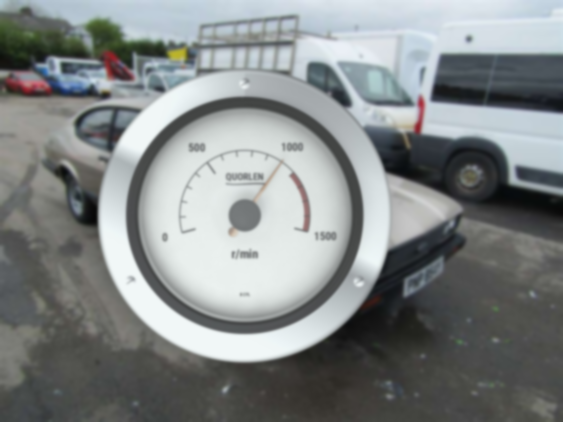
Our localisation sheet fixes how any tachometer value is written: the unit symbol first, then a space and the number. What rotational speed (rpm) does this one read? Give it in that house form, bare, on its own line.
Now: rpm 1000
